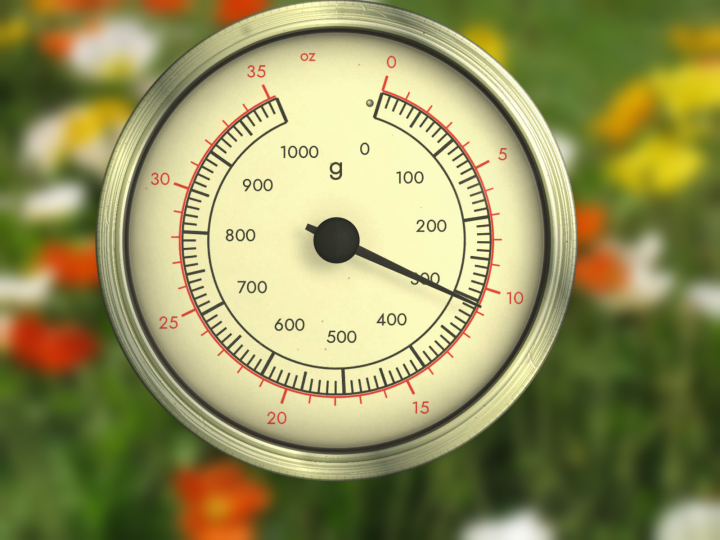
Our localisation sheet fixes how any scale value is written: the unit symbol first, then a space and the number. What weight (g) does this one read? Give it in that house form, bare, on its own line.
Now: g 305
